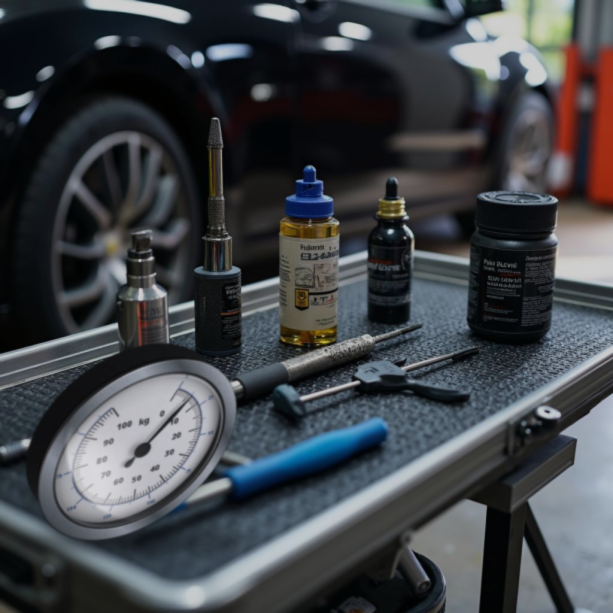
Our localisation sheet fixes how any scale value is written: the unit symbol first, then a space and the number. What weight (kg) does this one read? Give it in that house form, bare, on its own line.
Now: kg 5
